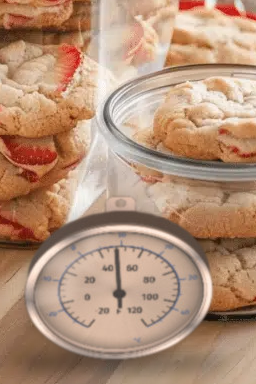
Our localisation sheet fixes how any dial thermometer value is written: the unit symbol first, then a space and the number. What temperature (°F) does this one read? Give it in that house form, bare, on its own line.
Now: °F 48
